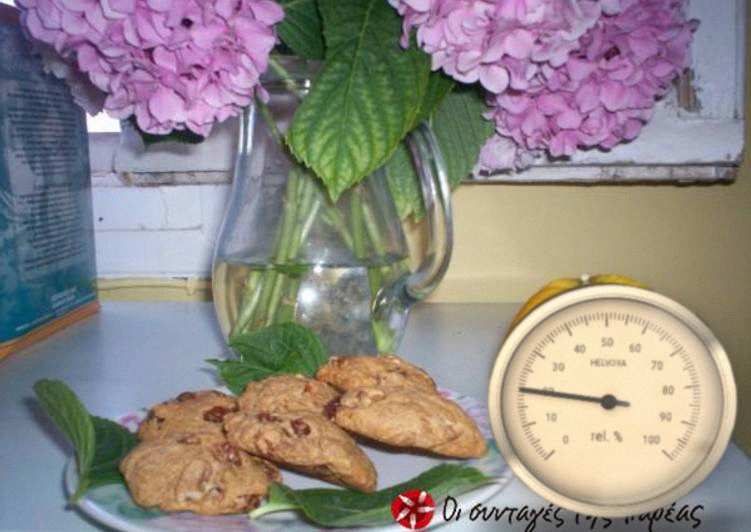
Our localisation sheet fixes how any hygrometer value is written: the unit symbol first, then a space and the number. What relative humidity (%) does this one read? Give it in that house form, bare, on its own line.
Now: % 20
